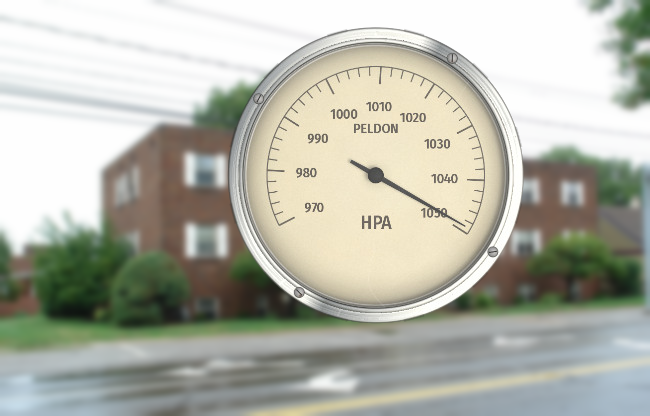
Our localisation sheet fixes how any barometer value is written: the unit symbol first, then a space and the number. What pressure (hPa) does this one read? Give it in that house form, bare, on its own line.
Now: hPa 1049
